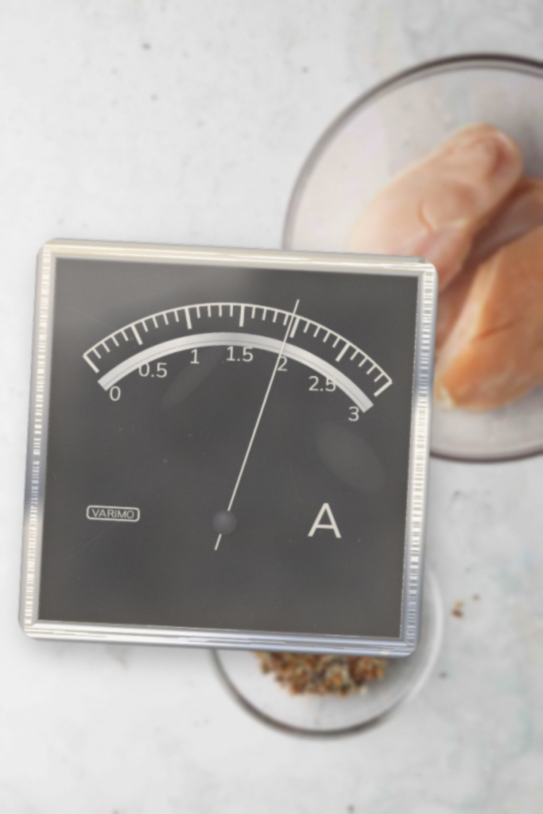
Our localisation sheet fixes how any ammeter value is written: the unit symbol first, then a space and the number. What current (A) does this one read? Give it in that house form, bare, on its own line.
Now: A 1.95
